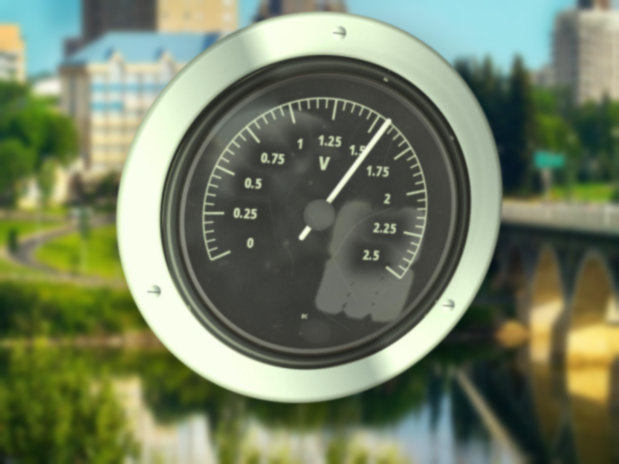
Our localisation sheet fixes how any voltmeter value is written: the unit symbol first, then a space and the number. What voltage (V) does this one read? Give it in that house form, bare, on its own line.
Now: V 1.55
